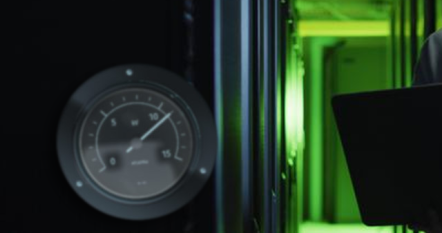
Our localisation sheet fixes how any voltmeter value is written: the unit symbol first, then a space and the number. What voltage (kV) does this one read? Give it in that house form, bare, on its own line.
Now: kV 11
